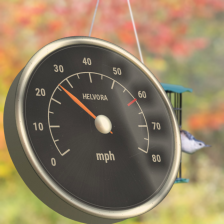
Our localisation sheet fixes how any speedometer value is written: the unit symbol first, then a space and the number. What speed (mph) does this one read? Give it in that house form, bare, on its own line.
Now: mph 25
